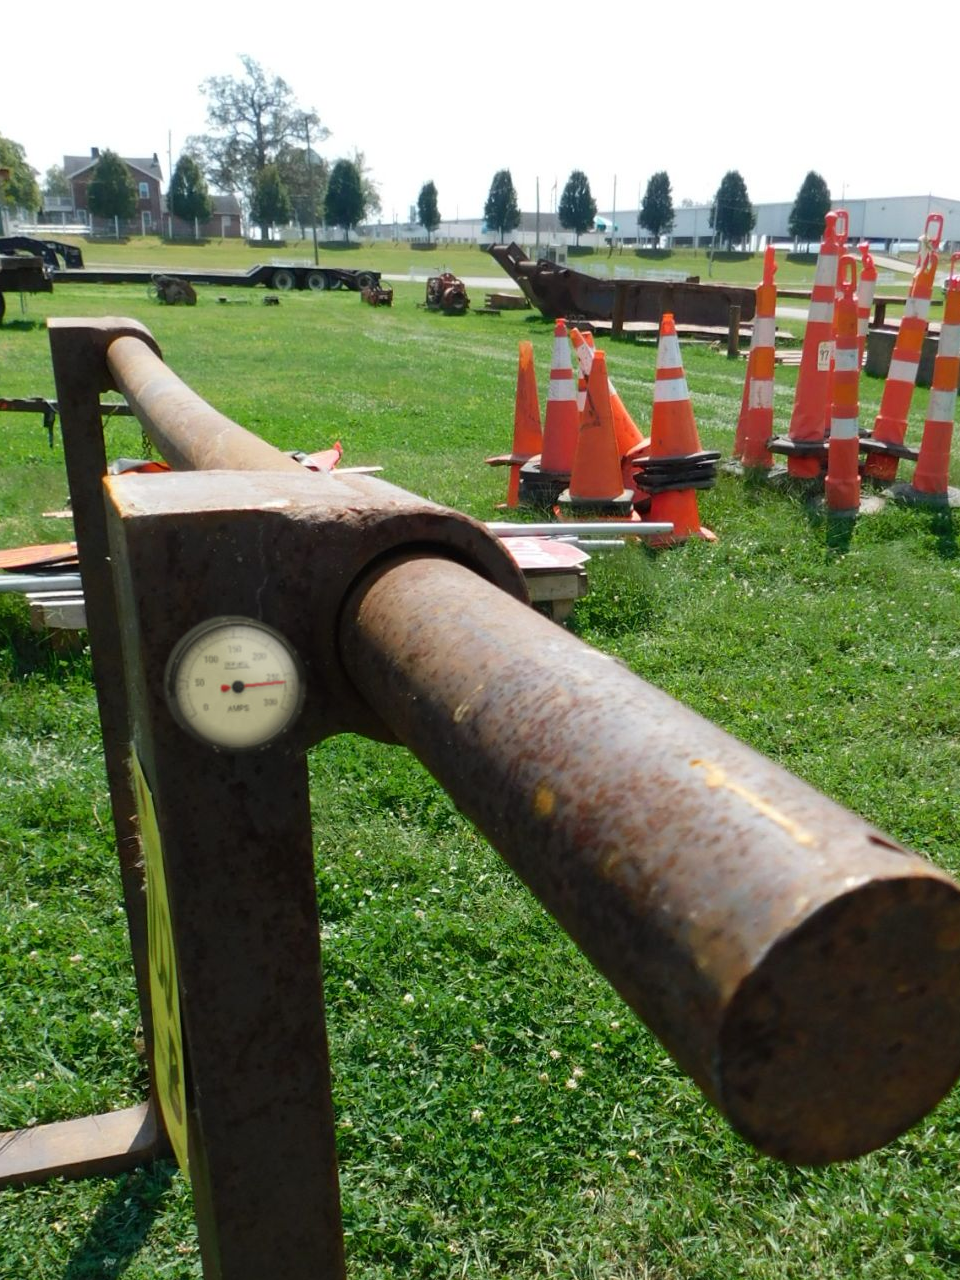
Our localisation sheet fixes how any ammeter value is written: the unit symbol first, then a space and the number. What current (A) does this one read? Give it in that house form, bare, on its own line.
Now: A 260
